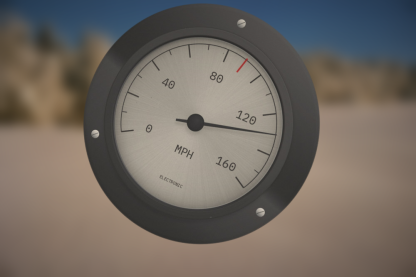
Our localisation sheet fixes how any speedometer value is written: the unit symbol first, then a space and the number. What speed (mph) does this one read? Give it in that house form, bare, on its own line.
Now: mph 130
